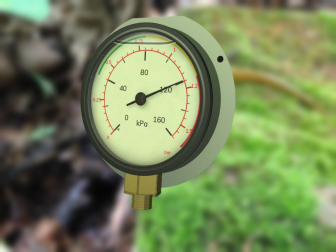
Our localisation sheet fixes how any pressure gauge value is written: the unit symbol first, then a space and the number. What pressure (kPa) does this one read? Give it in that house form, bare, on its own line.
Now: kPa 120
